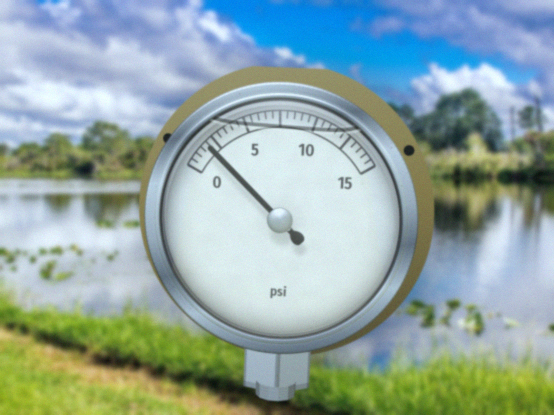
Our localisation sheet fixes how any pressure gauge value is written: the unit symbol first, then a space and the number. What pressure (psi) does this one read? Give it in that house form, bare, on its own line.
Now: psi 2
